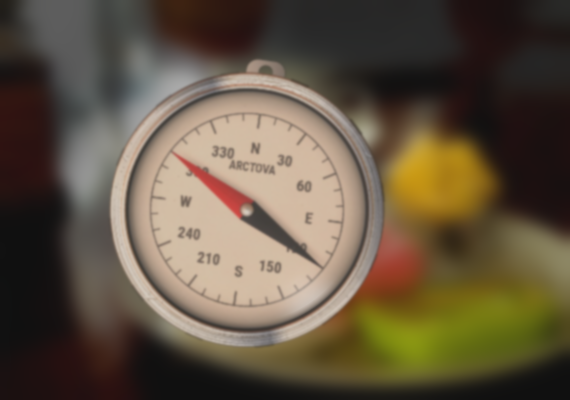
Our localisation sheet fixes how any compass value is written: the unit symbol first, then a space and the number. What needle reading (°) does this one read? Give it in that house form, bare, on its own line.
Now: ° 300
